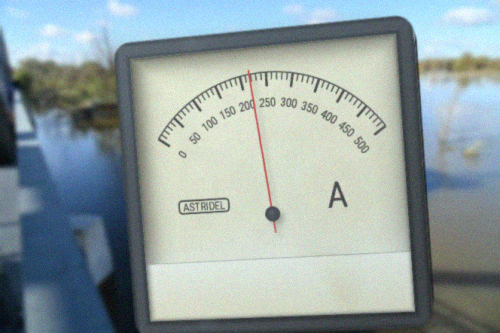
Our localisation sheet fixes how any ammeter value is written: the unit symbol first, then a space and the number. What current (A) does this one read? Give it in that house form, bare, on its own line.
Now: A 220
